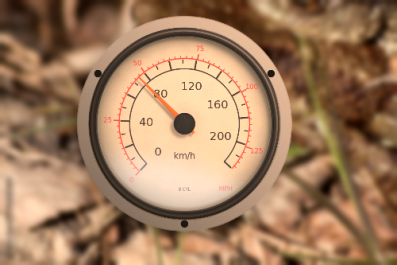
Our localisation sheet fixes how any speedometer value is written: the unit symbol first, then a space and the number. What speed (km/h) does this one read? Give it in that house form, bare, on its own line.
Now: km/h 75
